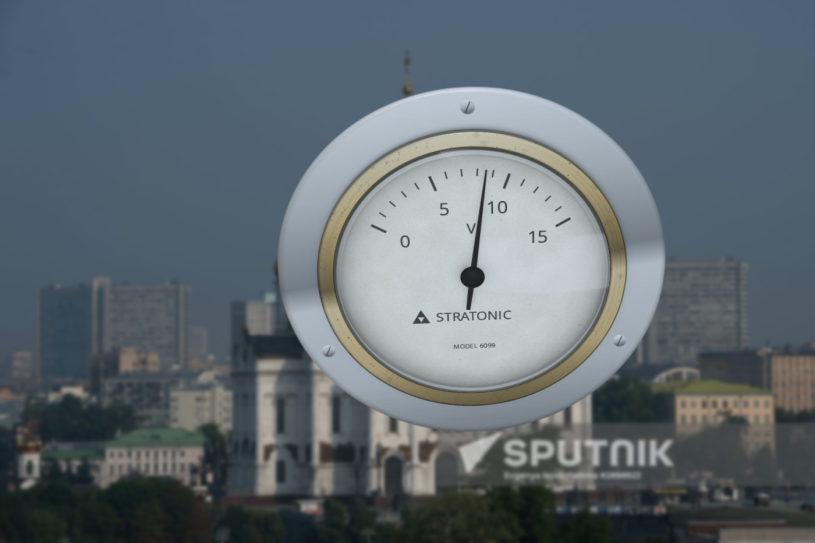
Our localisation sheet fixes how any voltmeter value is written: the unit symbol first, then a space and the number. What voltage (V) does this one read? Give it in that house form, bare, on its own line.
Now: V 8.5
